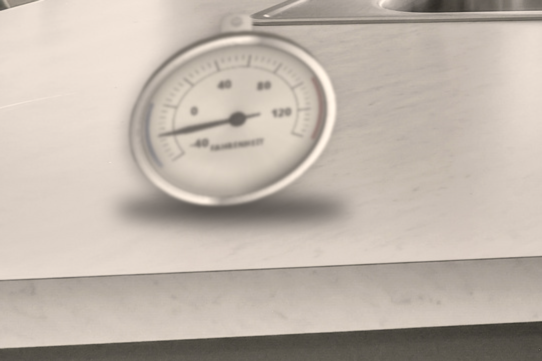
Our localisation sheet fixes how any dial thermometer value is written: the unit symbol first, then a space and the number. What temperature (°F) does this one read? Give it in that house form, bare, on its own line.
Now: °F -20
